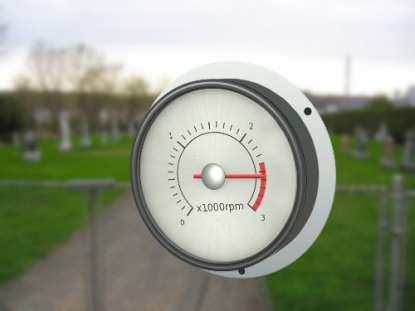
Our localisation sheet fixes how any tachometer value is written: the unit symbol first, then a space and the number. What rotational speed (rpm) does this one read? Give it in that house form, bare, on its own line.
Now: rpm 2550
